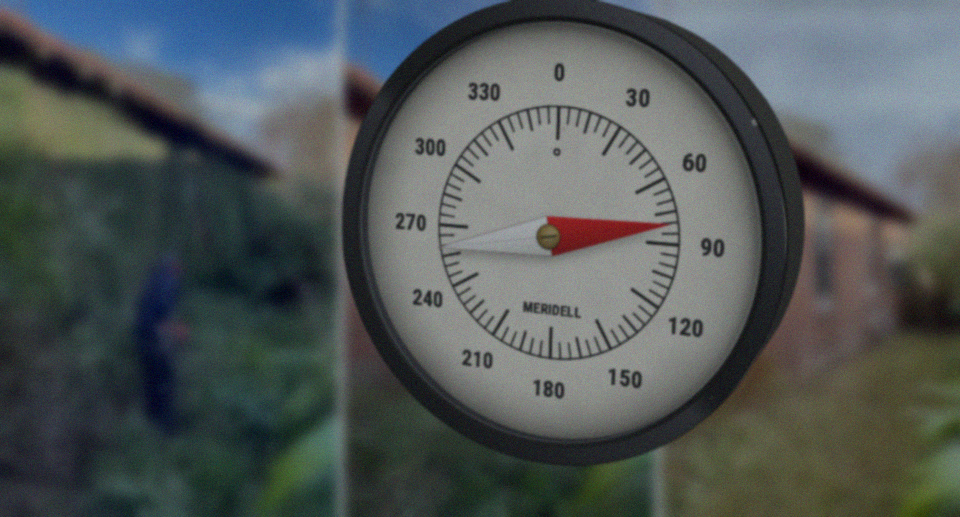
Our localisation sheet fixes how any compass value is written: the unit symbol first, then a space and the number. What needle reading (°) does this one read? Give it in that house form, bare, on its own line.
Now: ° 80
